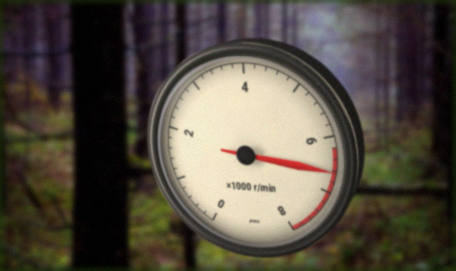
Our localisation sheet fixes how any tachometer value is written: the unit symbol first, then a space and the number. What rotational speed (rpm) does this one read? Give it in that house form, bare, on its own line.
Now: rpm 6600
